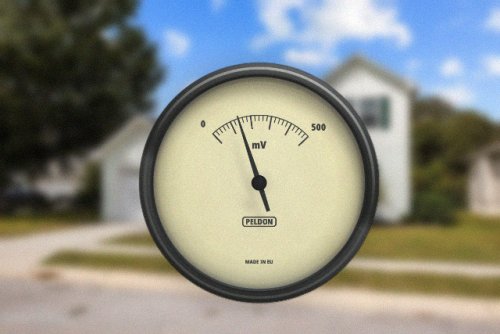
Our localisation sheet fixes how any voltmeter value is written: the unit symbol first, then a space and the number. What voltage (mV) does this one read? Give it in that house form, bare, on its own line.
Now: mV 140
